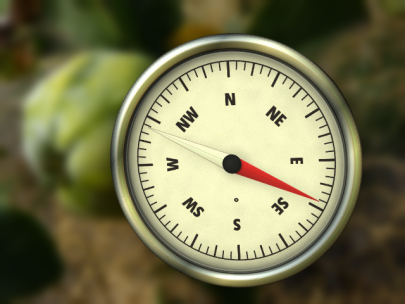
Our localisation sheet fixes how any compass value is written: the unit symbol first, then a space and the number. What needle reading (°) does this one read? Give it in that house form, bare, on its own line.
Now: ° 115
